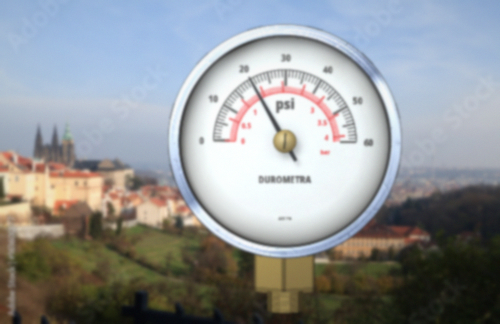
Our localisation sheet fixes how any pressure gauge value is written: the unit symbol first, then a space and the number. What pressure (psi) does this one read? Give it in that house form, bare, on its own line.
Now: psi 20
